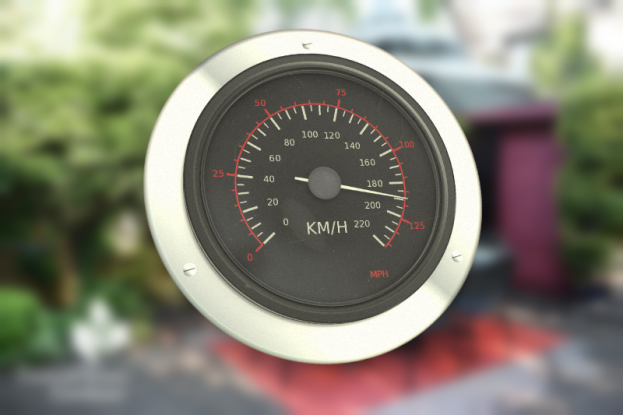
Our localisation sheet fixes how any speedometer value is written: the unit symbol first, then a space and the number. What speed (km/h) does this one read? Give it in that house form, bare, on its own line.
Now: km/h 190
